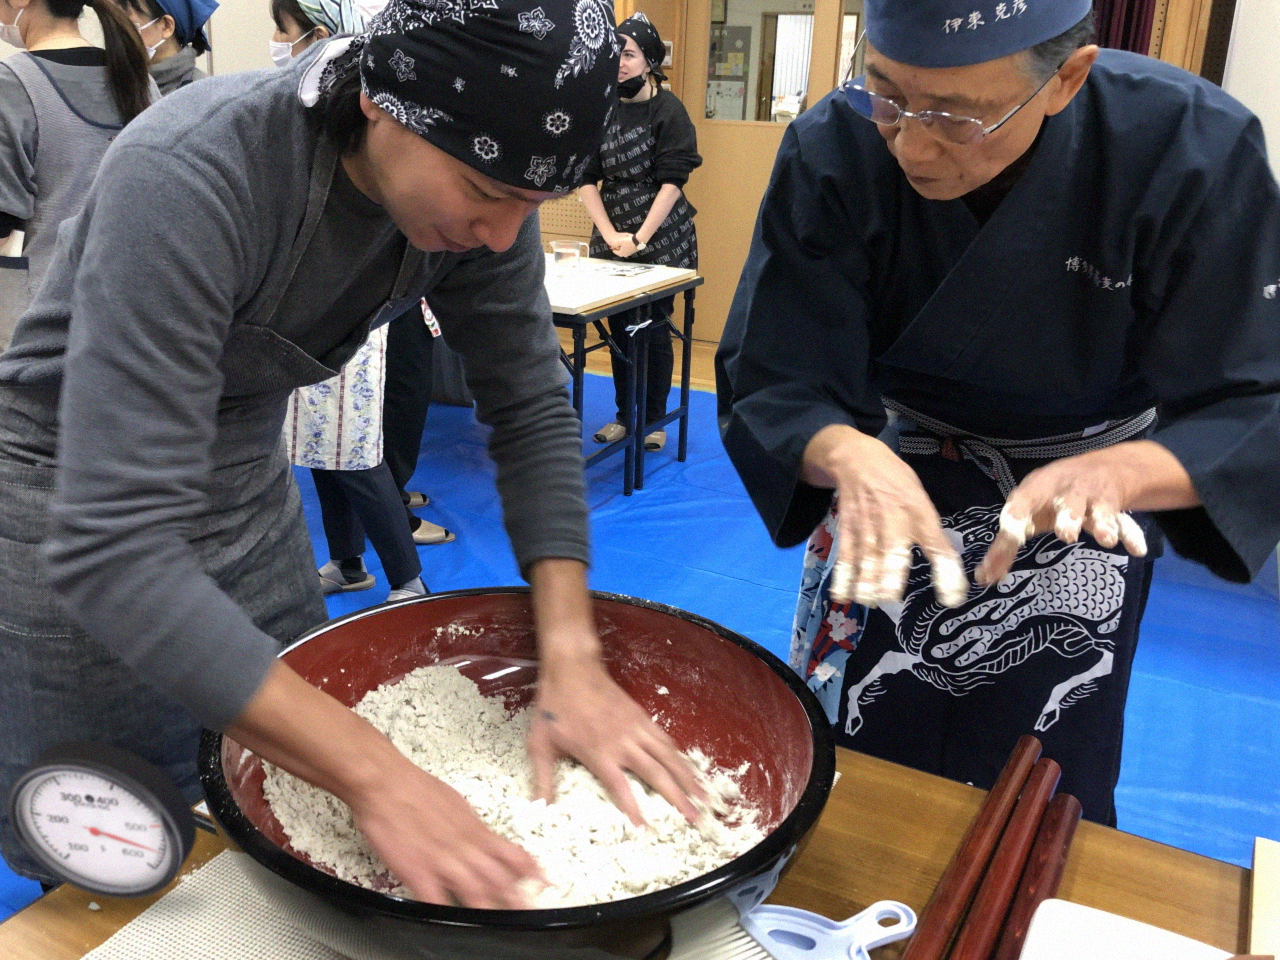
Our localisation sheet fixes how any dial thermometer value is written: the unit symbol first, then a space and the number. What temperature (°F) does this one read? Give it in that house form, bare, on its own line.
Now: °F 550
